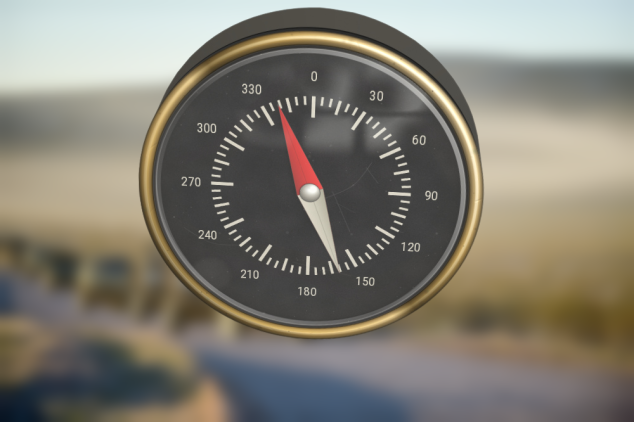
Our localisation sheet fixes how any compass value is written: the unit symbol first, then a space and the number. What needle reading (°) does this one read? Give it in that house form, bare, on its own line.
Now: ° 340
